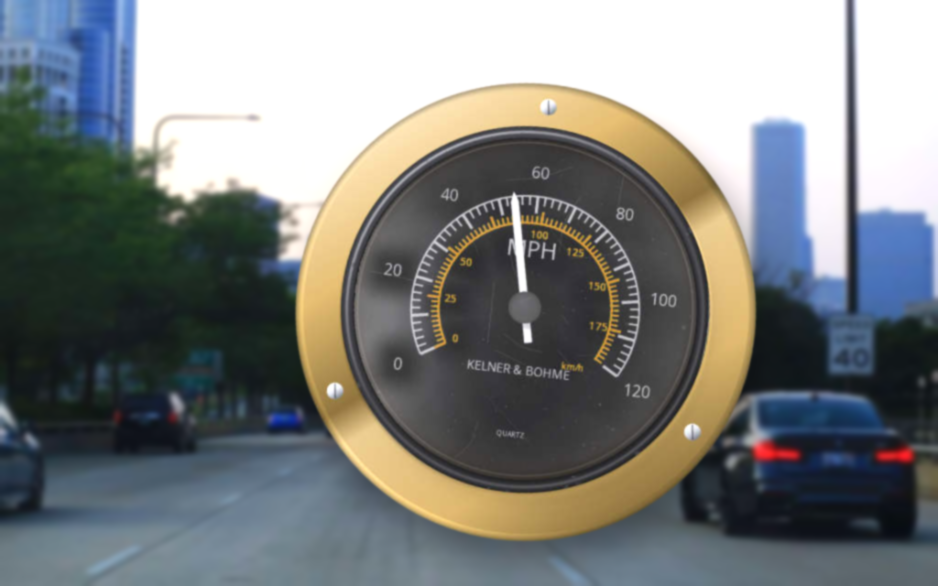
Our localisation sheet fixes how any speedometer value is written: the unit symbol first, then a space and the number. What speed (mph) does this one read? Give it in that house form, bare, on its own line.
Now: mph 54
